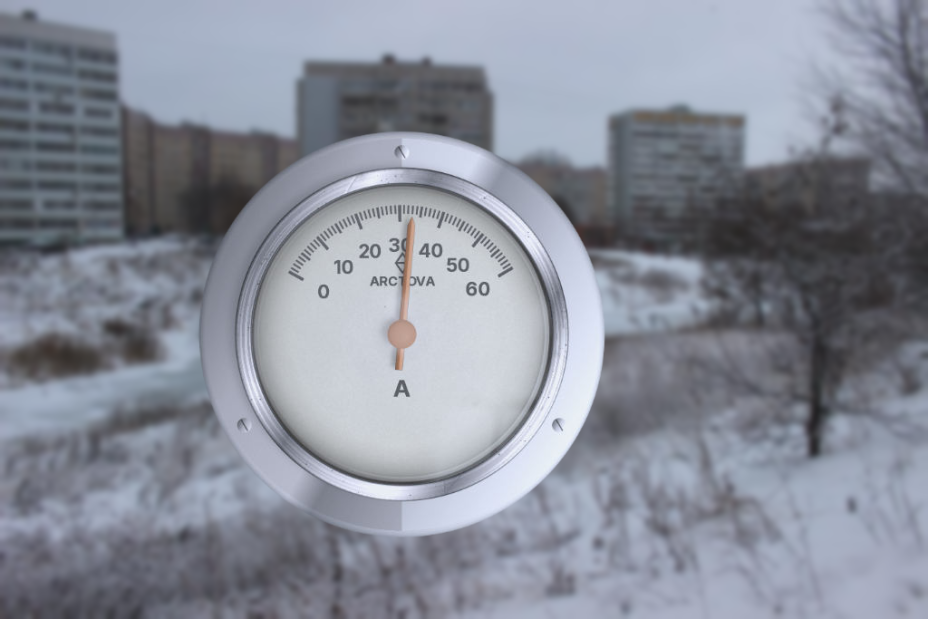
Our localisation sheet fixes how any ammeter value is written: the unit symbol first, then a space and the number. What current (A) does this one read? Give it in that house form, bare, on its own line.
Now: A 33
